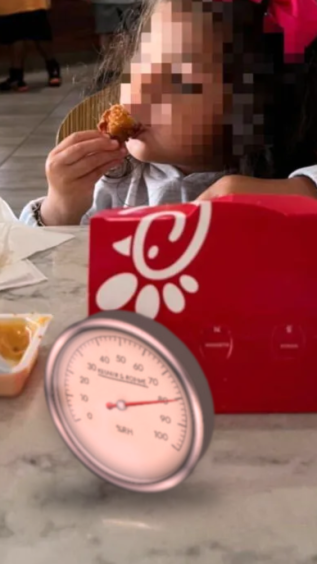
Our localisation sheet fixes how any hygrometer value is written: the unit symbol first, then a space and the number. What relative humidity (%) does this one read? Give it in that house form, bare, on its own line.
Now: % 80
